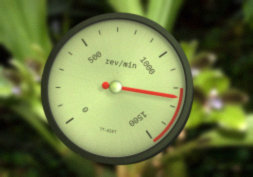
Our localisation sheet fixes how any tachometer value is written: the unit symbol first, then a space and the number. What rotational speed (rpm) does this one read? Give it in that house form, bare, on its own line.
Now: rpm 1250
